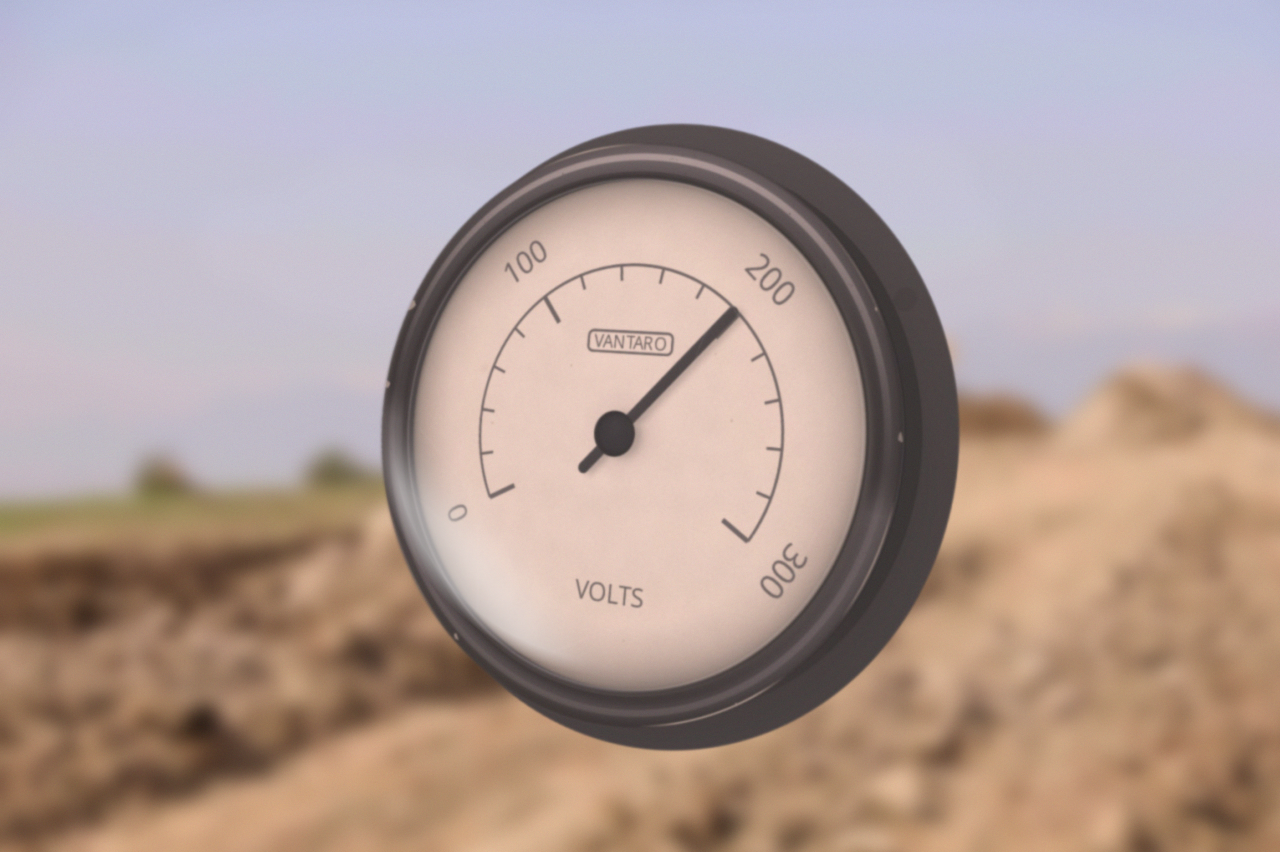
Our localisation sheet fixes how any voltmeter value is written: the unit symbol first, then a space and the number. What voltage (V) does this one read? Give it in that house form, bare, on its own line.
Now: V 200
